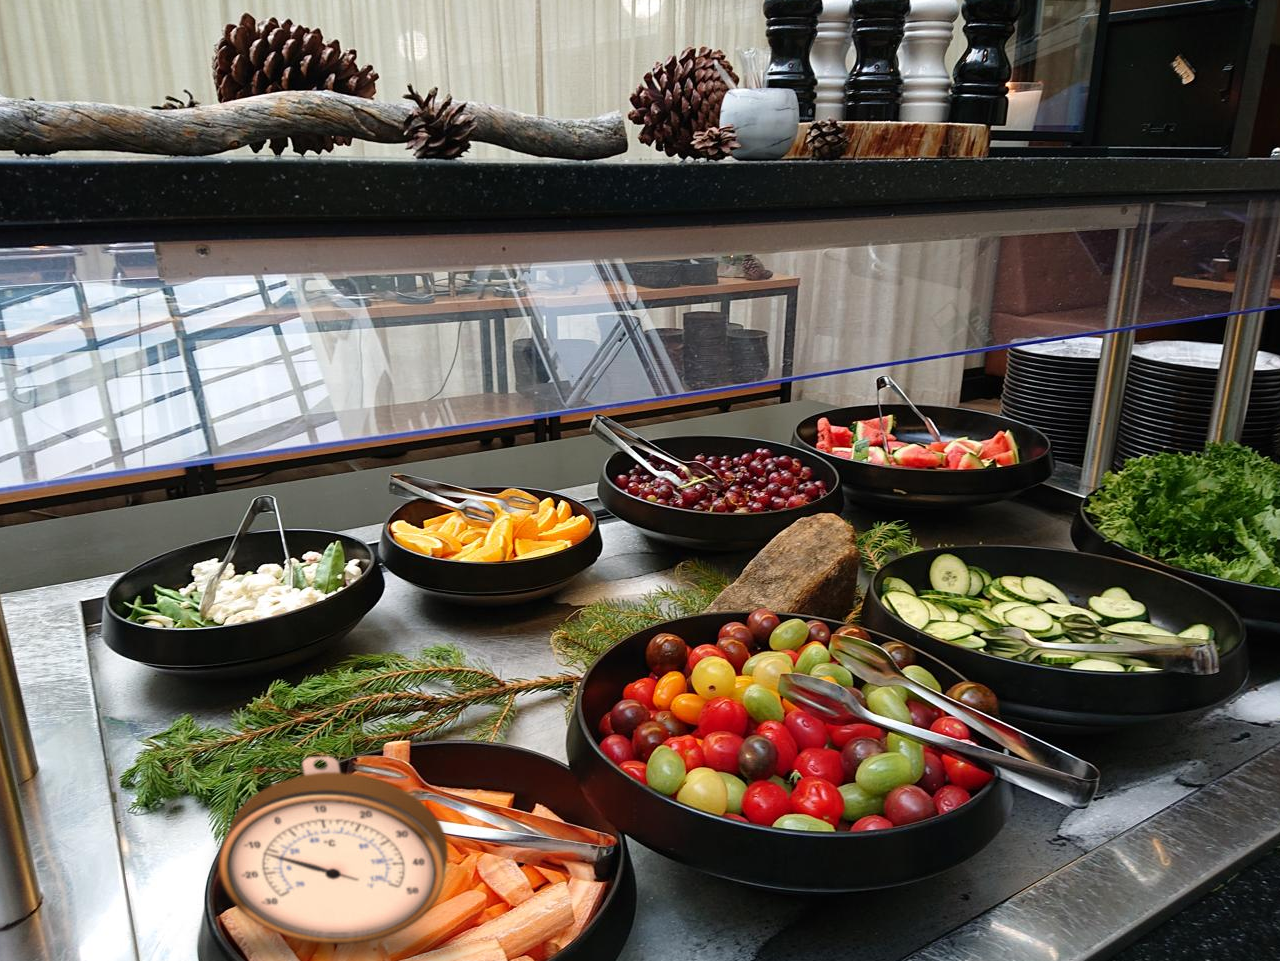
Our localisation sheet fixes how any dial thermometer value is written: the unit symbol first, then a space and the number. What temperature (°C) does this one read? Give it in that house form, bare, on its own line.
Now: °C -10
